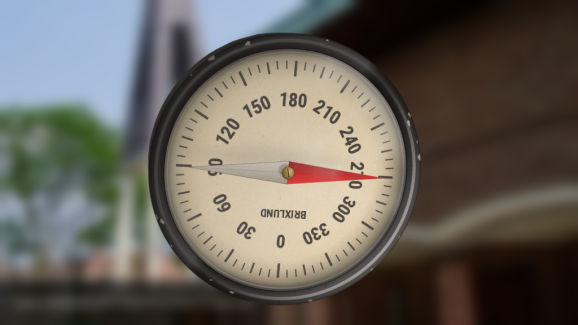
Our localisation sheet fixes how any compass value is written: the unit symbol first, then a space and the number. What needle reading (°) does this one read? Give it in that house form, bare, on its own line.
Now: ° 270
